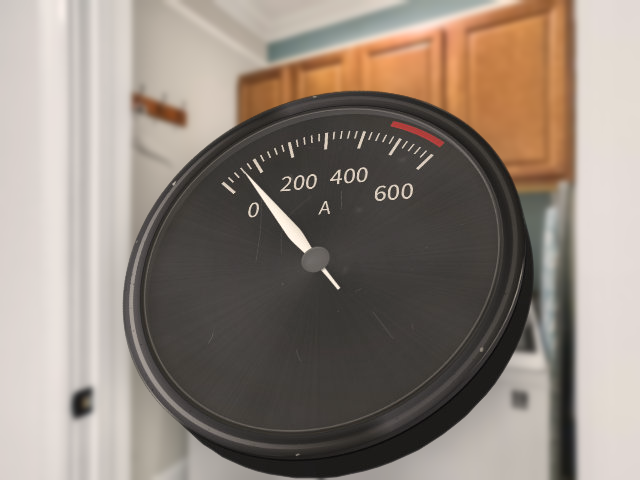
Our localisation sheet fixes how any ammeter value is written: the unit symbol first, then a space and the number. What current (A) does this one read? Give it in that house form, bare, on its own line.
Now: A 60
